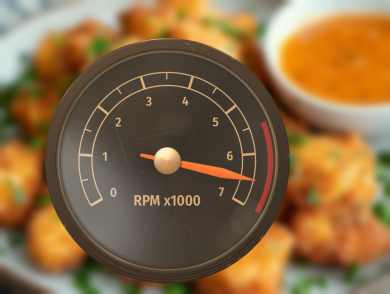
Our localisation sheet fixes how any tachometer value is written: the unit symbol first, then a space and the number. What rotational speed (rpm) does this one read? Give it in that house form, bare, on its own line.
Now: rpm 6500
